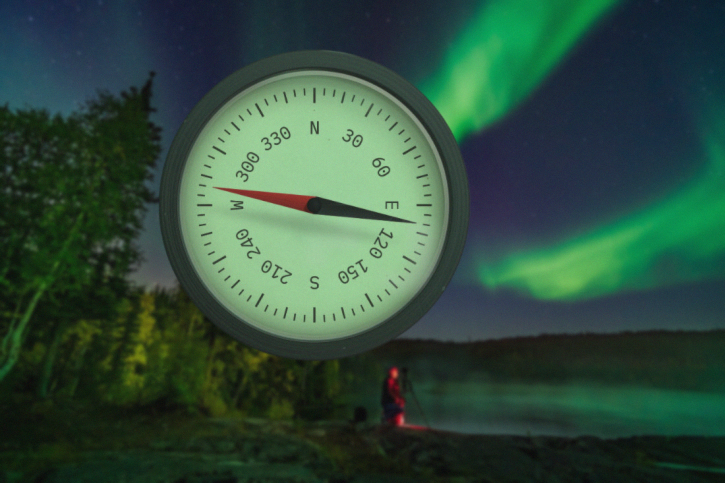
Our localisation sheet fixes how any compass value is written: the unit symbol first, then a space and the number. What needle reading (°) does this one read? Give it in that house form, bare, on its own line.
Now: ° 280
